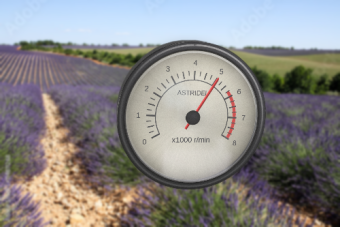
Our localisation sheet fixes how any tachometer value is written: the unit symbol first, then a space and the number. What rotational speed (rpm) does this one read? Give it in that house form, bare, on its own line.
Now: rpm 5000
